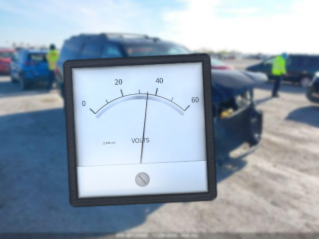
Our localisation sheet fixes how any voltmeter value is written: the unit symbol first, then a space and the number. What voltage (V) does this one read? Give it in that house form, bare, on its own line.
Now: V 35
